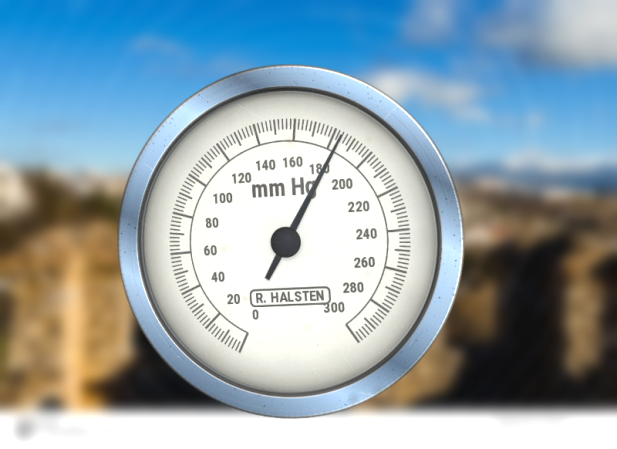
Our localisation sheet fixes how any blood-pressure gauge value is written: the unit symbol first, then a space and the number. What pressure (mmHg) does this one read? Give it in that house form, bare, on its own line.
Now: mmHg 184
